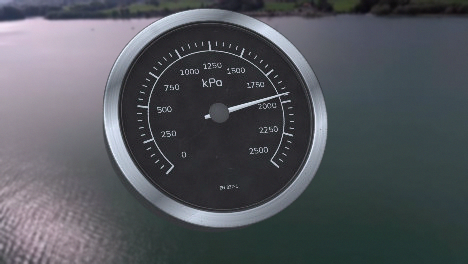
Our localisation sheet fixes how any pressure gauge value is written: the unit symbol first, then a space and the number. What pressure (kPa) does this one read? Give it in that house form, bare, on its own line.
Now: kPa 1950
